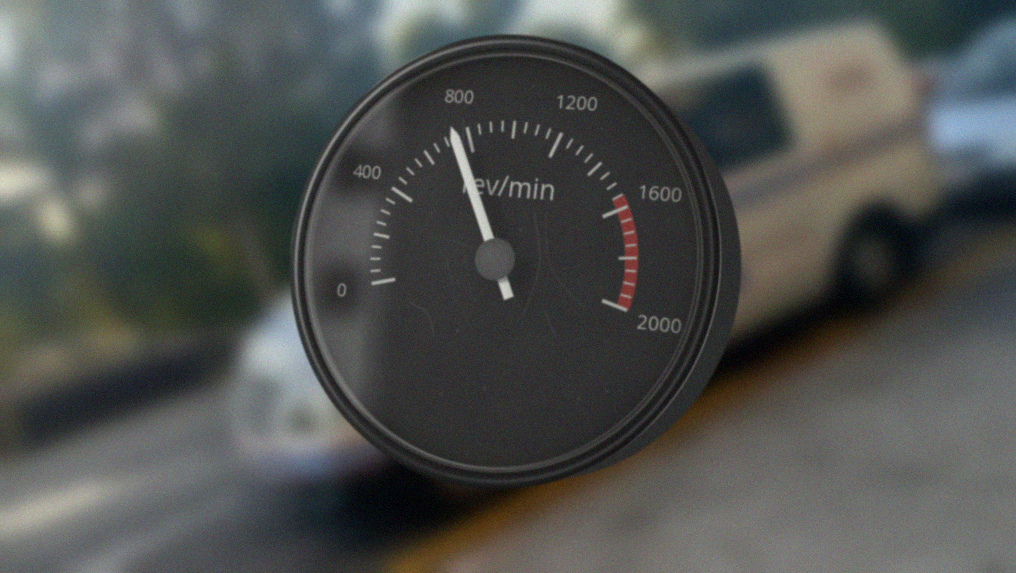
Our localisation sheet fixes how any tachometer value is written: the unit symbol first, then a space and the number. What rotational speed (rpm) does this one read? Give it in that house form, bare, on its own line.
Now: rpm 750
